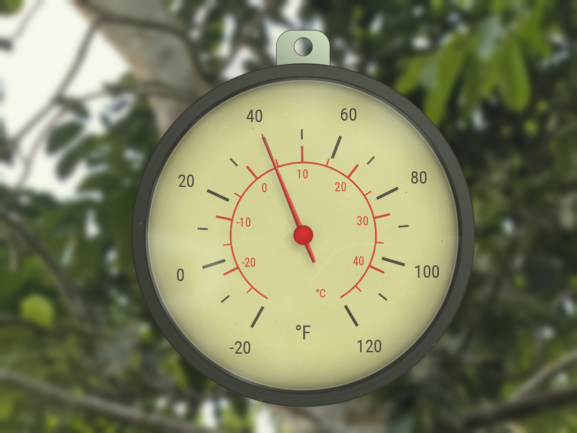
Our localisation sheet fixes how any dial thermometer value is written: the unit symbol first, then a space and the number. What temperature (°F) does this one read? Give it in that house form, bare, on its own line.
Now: °F 40
